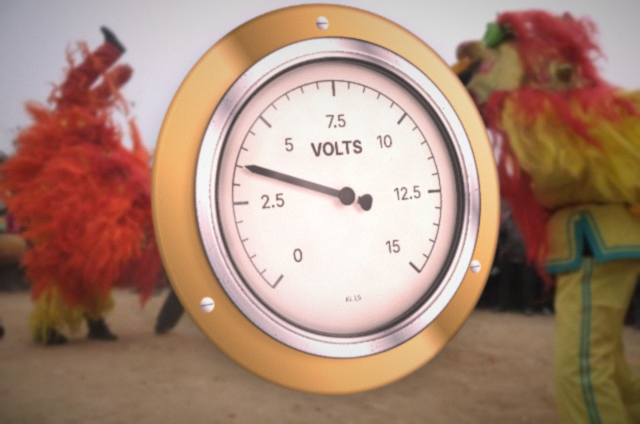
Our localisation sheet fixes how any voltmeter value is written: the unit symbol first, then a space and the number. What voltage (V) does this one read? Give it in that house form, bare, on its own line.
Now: V 3.5
